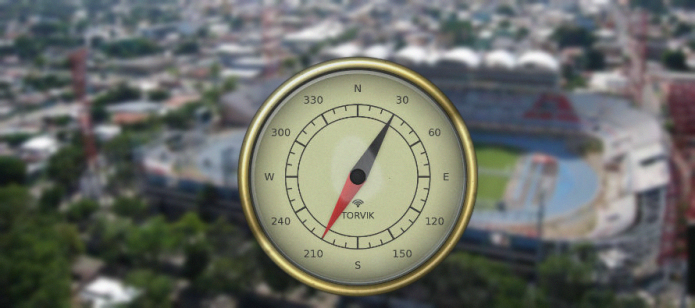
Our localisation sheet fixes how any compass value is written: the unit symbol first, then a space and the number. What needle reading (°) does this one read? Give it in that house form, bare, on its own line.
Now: ° 210
